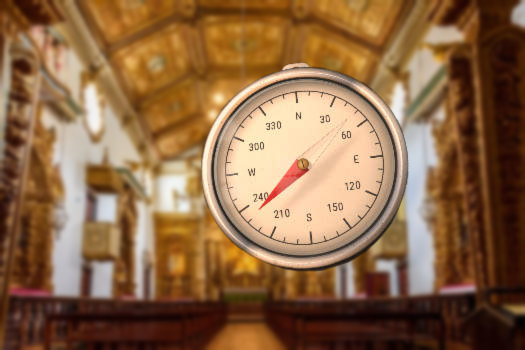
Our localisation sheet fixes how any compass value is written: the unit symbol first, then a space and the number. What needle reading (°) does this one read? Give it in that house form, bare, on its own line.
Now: ° 230
